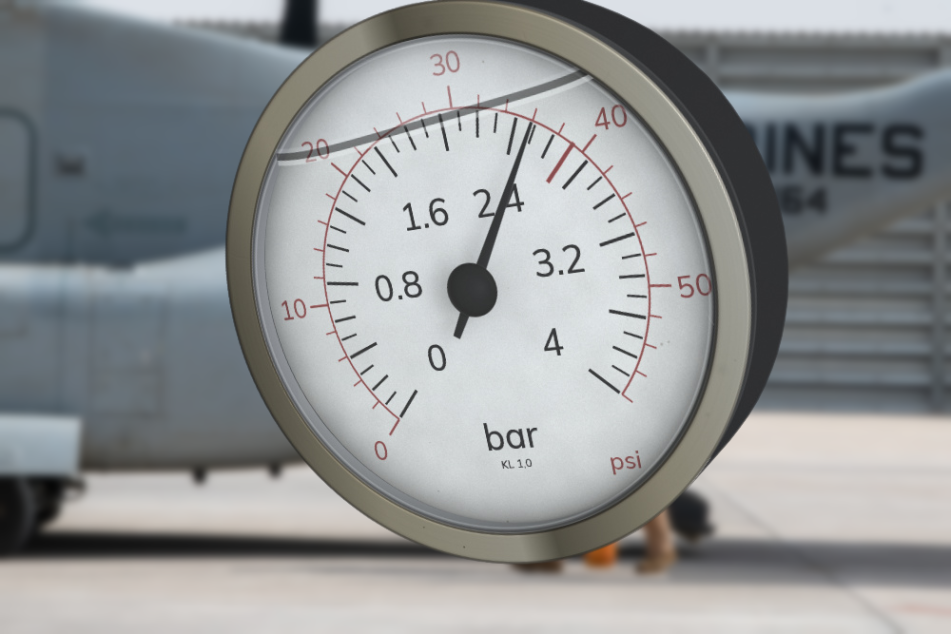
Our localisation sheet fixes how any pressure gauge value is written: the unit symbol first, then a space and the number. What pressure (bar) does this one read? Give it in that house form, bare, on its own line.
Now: bar 2.5
